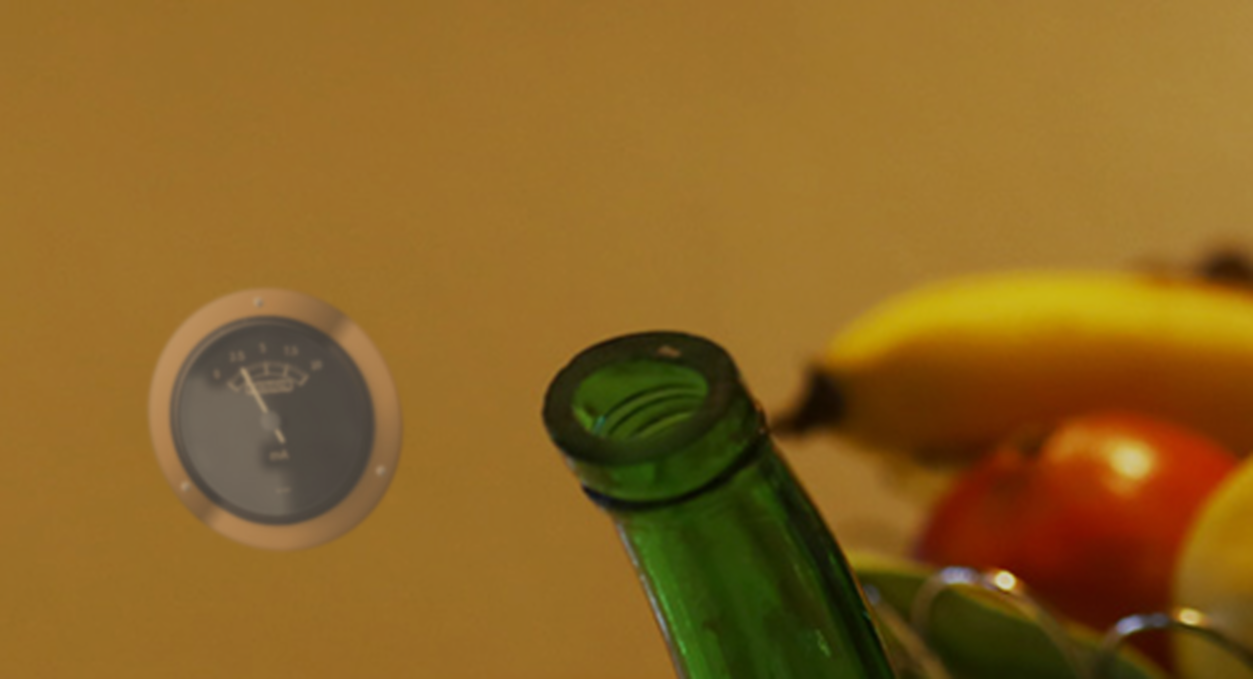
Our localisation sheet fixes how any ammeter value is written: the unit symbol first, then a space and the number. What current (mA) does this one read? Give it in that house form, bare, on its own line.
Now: mA 2.5
